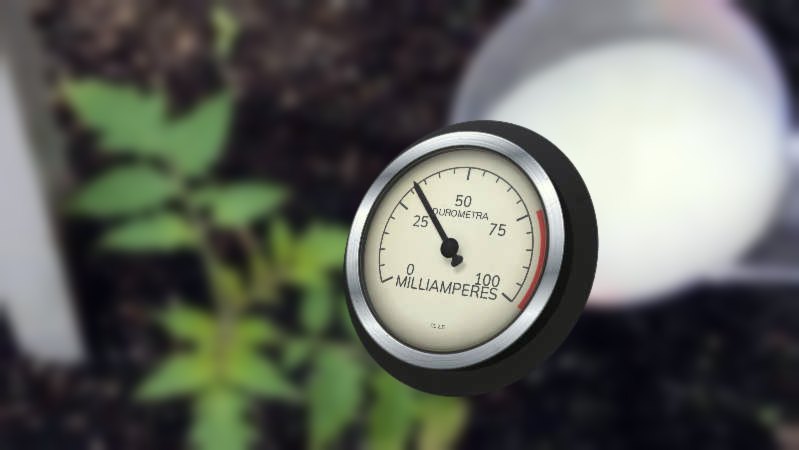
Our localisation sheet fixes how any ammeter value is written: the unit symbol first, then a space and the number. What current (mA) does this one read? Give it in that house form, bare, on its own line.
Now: mA 32.5
